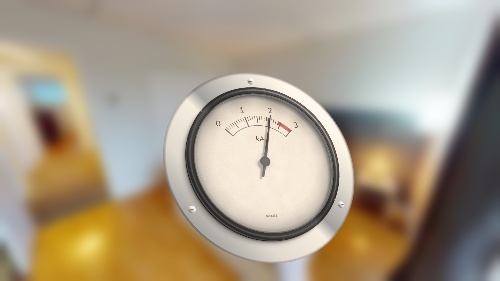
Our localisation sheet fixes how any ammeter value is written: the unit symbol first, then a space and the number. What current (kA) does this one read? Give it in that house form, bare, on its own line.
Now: kA 2
